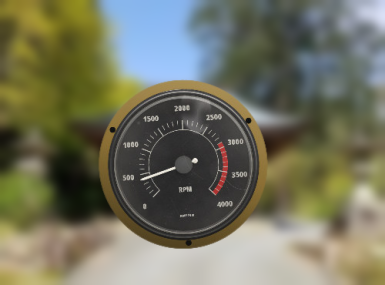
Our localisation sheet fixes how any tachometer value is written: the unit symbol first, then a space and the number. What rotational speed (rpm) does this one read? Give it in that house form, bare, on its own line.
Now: rpm 400
